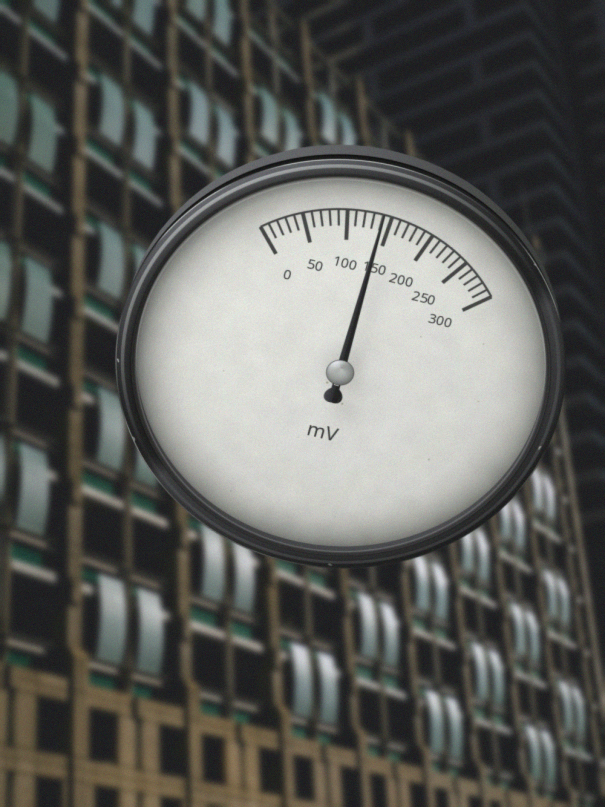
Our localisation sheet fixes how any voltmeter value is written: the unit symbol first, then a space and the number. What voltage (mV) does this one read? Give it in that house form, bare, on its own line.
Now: mV 140
